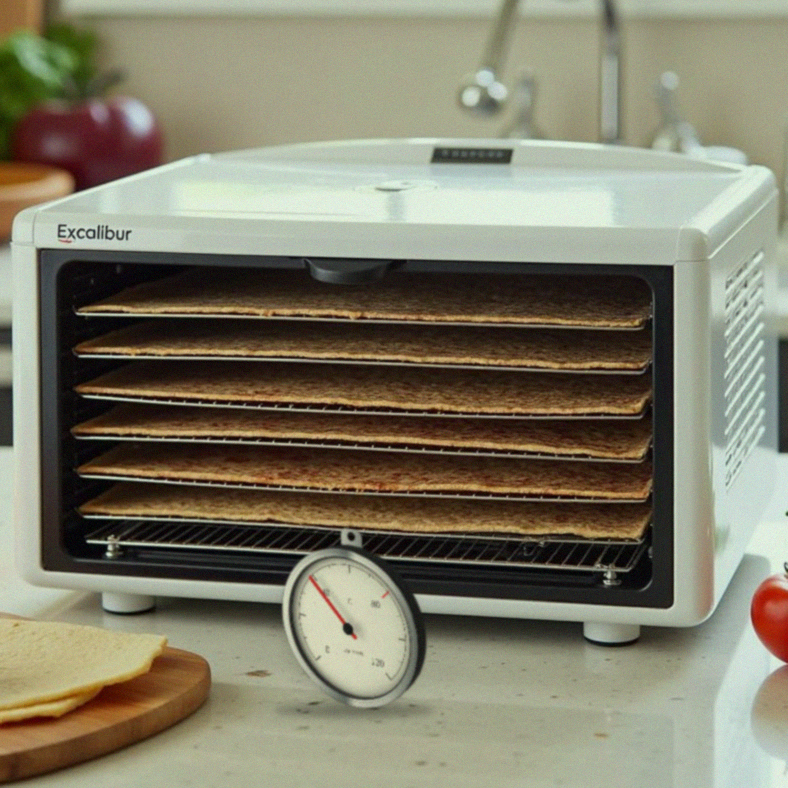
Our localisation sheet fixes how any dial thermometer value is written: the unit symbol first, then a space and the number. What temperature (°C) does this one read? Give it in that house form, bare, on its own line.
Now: °C 40
